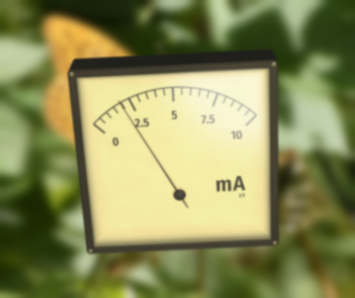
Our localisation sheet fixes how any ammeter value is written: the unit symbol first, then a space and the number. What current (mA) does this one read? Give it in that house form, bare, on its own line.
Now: mA 2
